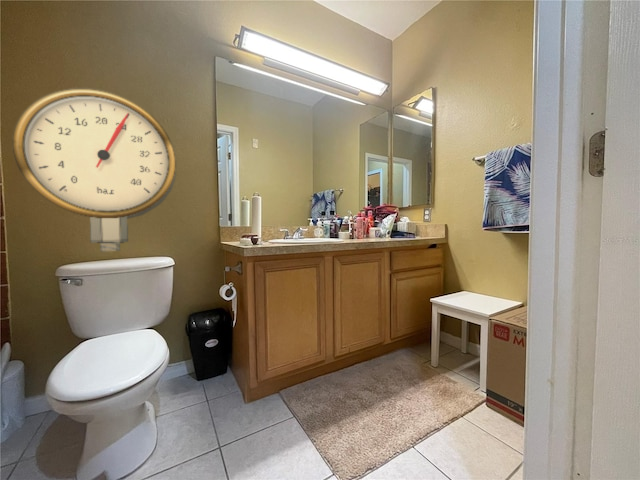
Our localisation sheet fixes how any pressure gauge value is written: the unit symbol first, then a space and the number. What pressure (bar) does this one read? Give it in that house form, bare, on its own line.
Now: bar 24
